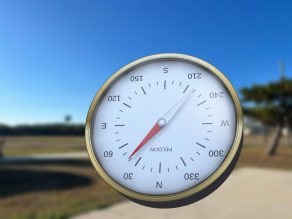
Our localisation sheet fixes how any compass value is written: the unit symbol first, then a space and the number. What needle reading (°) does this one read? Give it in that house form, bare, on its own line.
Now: ° 40
